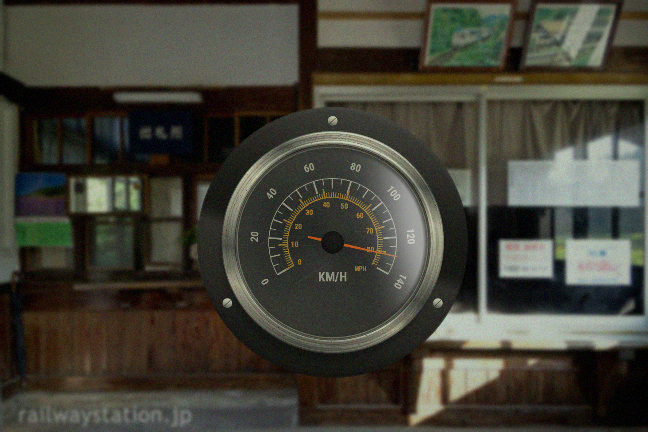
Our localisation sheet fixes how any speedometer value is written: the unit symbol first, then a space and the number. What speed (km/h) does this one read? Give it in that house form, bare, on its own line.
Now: km/h 130
